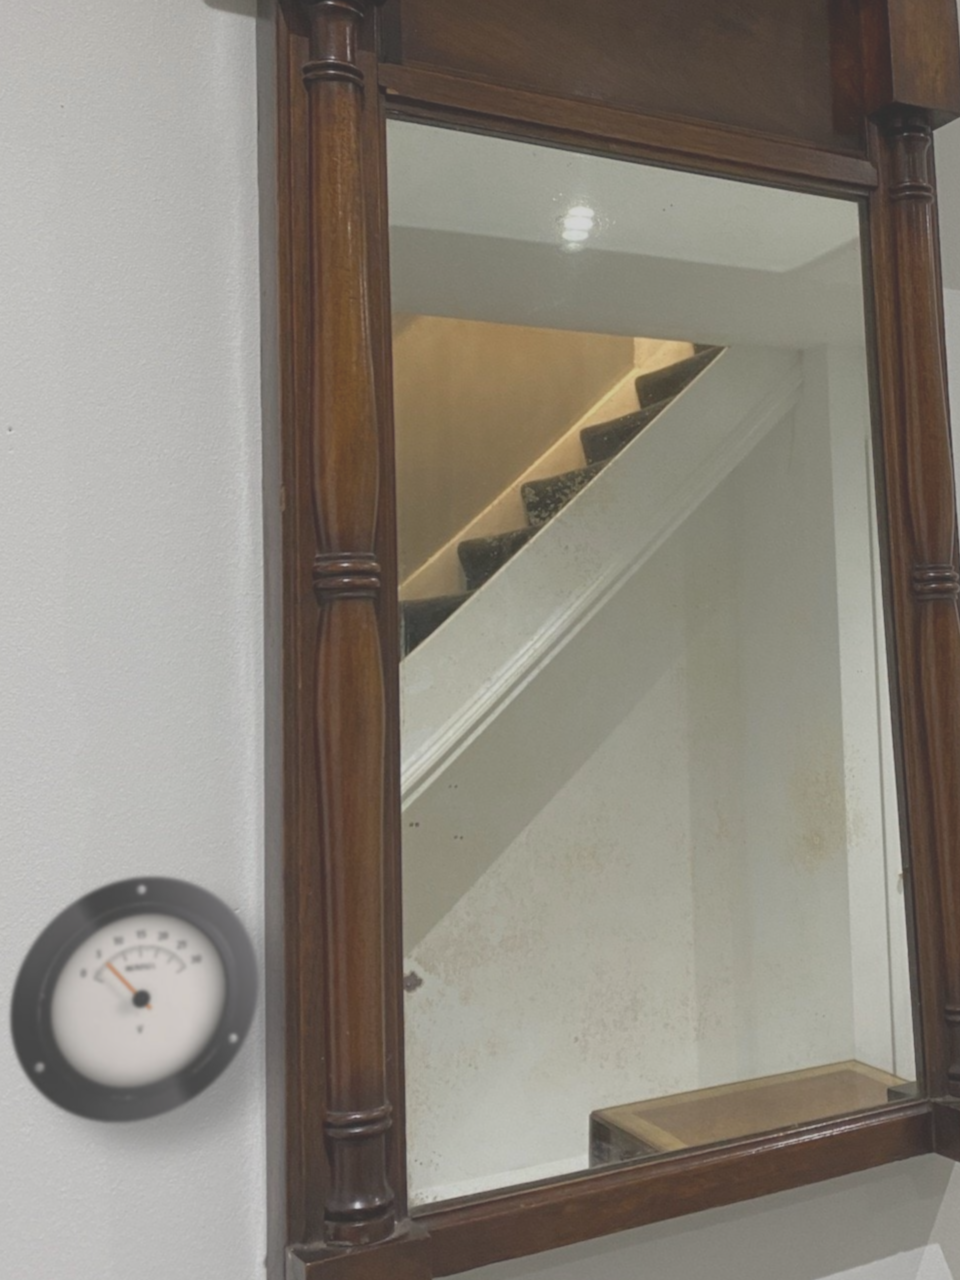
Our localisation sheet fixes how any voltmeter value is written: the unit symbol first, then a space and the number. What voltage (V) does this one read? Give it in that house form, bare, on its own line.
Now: V 5
